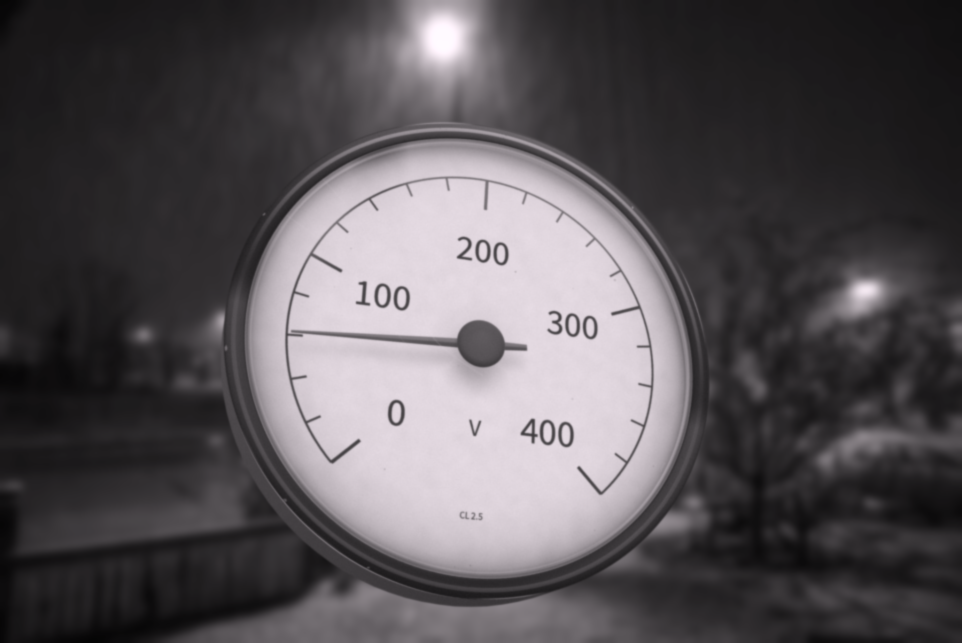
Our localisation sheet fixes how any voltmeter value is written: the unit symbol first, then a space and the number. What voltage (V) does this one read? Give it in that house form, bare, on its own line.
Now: V 60
